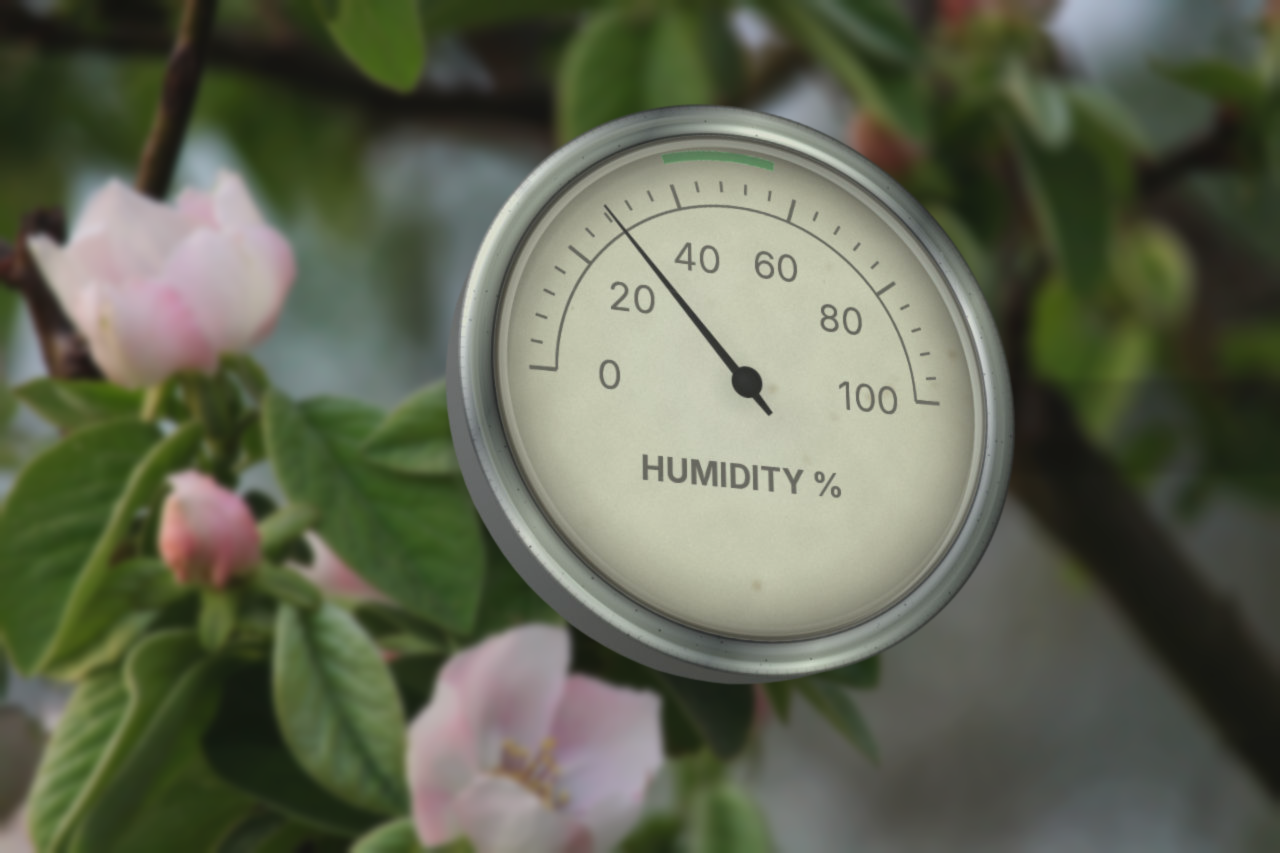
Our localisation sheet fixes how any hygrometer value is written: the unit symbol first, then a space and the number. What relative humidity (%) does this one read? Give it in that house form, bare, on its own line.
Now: % 28
